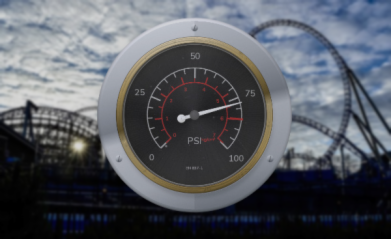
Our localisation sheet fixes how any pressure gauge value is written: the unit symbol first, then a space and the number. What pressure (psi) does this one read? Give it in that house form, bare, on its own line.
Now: psi 77.5
